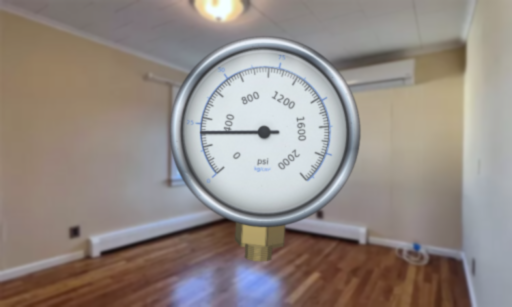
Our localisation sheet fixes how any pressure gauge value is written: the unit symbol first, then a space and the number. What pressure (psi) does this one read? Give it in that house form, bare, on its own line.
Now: psi 300
